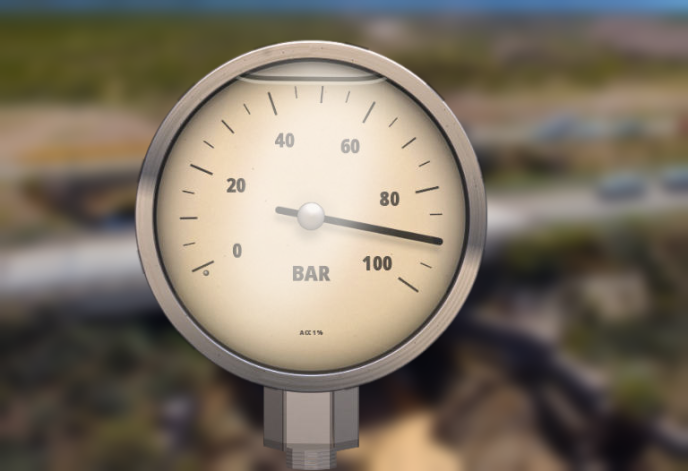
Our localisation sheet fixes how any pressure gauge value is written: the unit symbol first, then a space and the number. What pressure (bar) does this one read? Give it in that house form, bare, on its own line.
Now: bar 90
